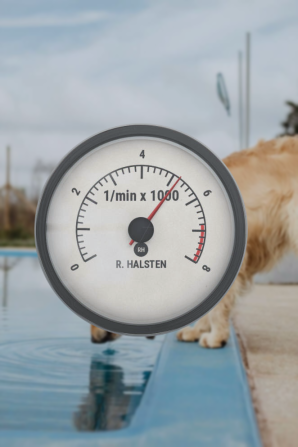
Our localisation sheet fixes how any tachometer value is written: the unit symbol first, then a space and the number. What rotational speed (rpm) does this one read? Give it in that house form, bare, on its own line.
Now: rpm 5200
